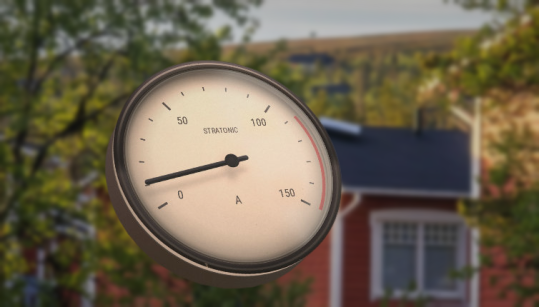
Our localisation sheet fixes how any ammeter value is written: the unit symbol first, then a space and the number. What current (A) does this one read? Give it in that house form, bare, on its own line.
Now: A 10
